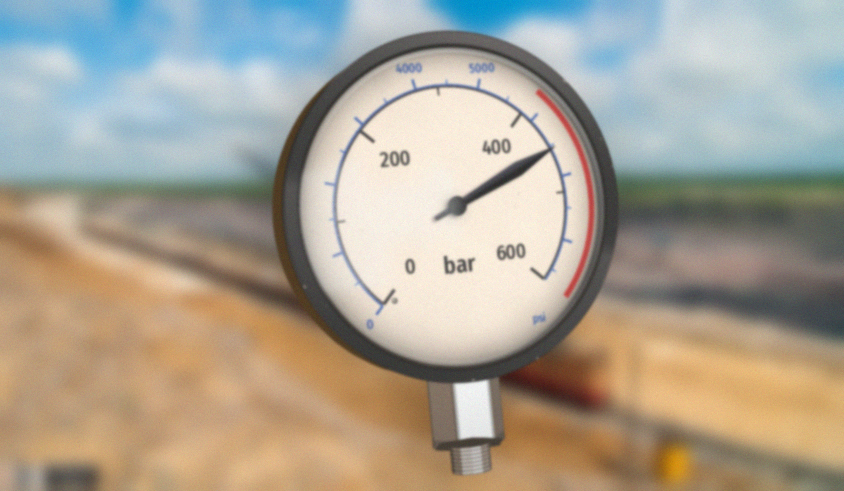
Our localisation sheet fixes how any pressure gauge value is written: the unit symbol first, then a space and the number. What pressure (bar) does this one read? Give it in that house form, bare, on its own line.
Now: bar 450
